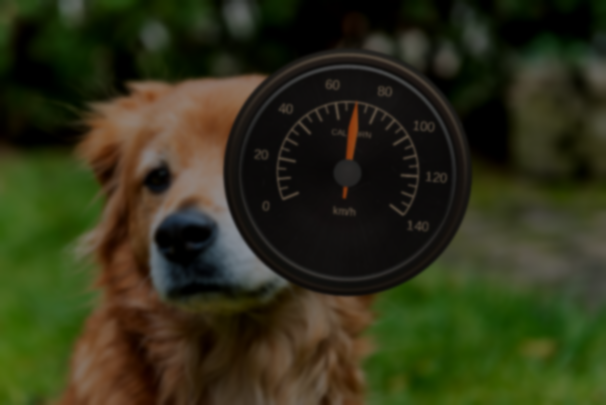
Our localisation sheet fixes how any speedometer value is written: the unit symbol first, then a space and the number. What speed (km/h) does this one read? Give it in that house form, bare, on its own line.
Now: km/h 70
